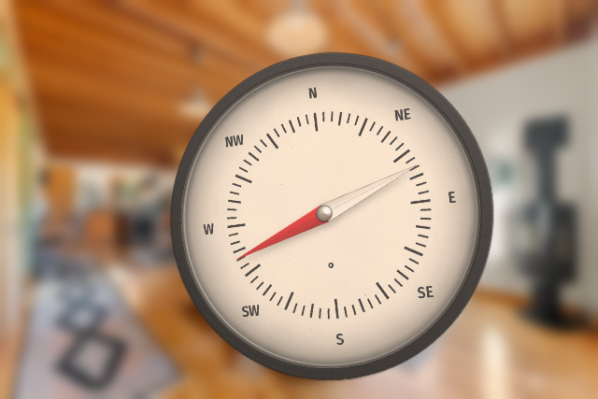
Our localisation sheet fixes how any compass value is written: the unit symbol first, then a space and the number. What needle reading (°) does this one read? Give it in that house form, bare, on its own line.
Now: ° 250
